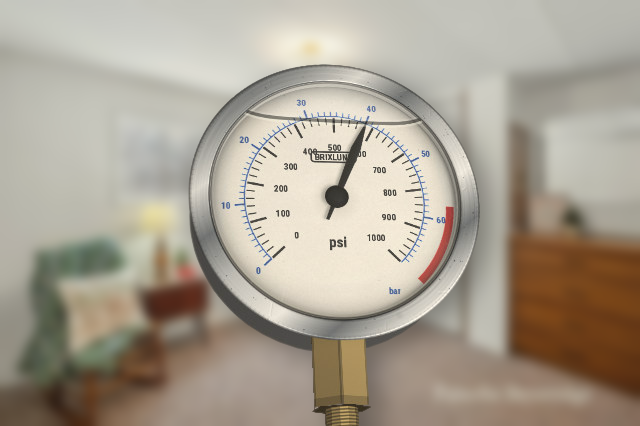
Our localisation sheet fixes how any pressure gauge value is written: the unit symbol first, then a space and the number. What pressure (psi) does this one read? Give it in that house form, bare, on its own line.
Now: psi 580
